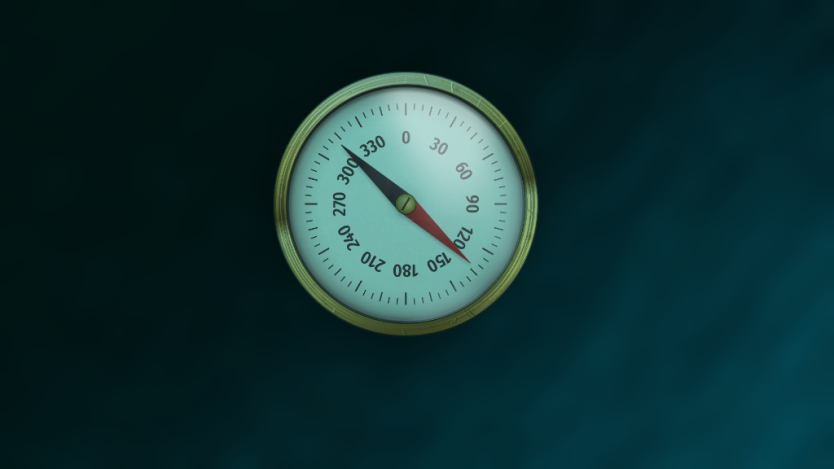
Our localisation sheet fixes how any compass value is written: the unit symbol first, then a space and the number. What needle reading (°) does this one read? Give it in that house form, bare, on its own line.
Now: ° 132.5
